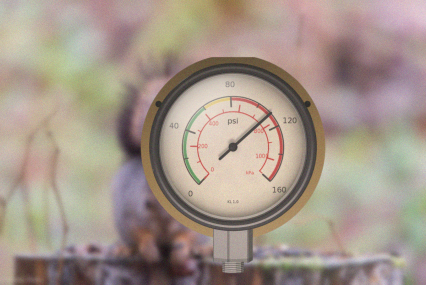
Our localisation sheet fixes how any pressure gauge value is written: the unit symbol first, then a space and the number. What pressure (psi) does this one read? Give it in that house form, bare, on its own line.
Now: psi 110
